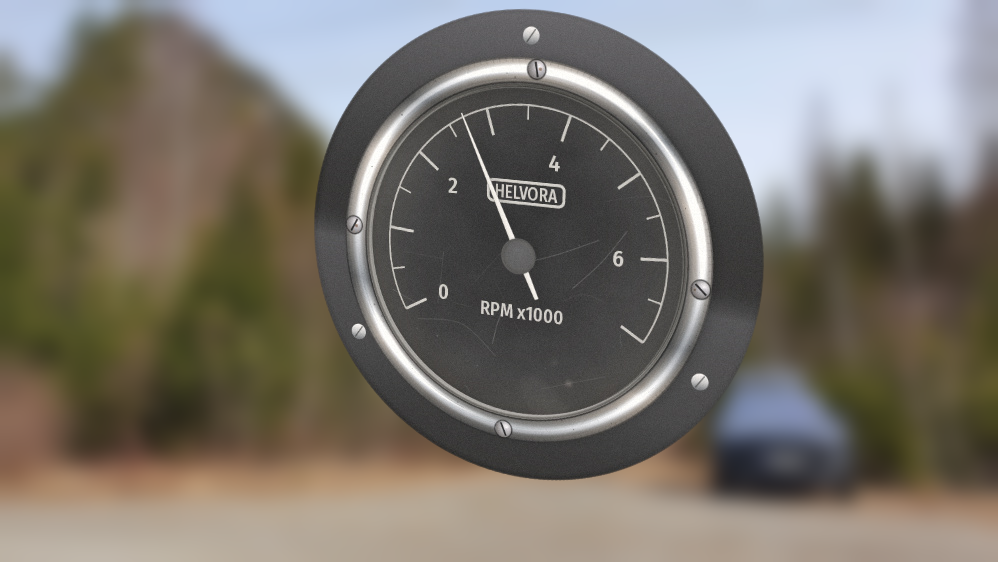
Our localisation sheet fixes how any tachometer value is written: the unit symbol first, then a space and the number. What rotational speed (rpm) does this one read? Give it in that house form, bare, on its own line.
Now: rpm 2750
